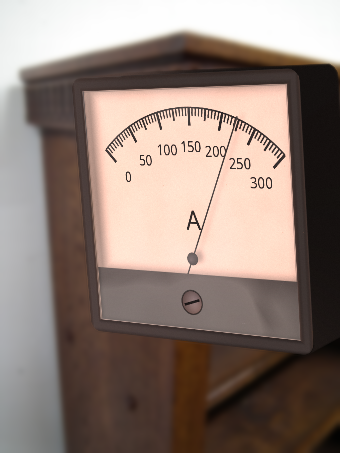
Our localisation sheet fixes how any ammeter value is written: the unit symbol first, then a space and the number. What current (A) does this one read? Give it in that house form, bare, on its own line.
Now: A 225
